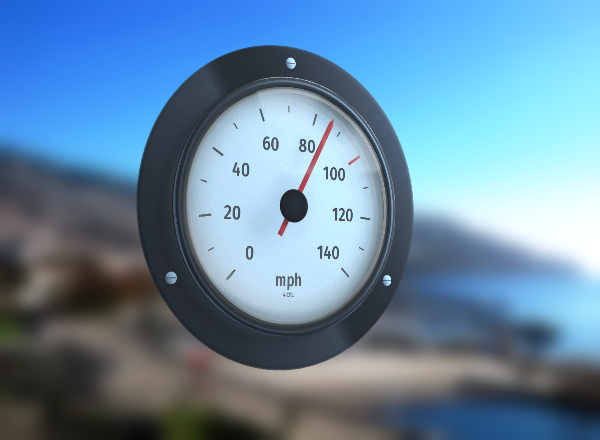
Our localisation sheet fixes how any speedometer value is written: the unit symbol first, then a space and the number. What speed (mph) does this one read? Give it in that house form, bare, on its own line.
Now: mph 85
